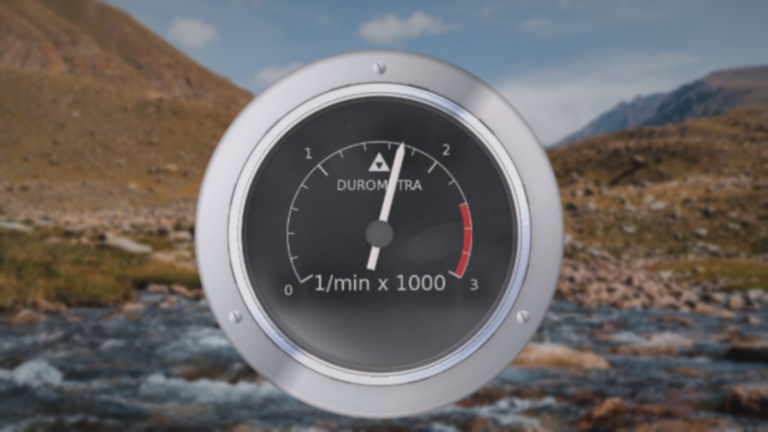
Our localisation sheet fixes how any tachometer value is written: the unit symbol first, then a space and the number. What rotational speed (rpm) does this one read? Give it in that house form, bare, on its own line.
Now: rpm 1700
